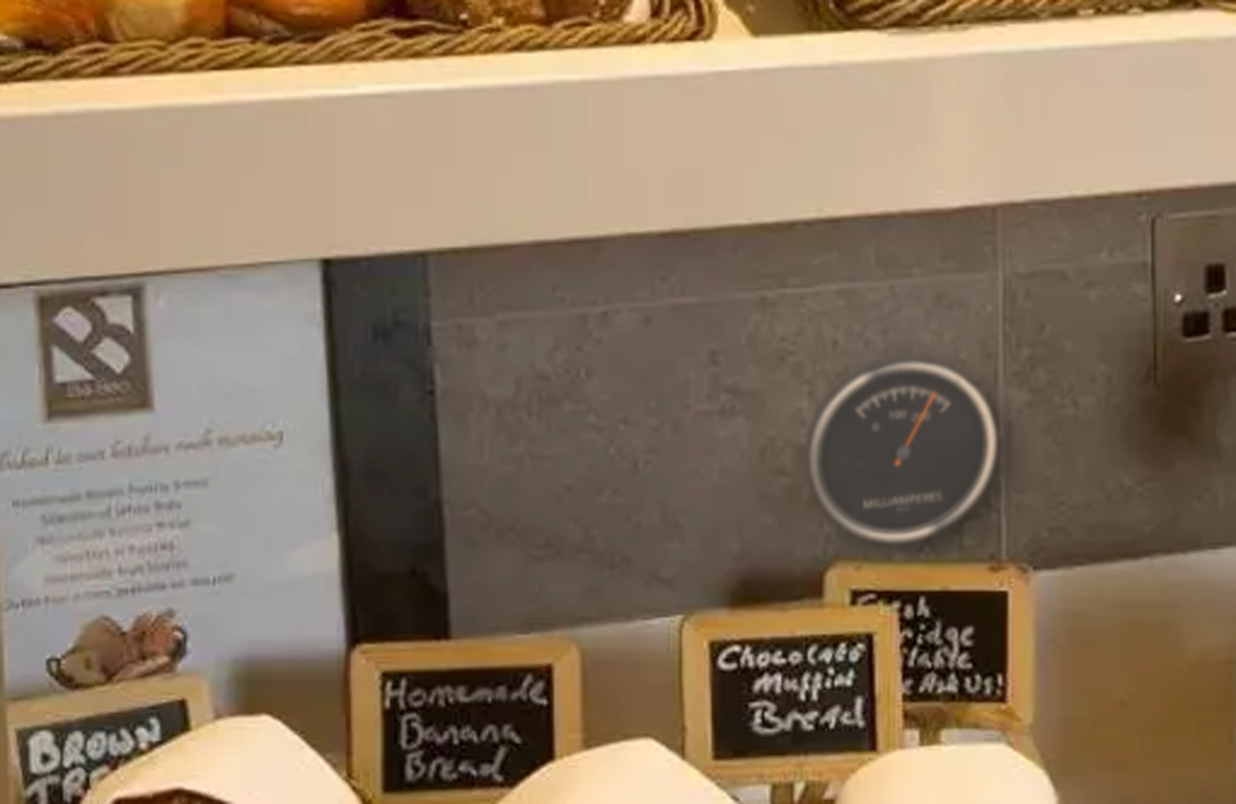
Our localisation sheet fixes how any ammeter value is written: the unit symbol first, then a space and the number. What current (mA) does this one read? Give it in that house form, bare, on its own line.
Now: mA 200
